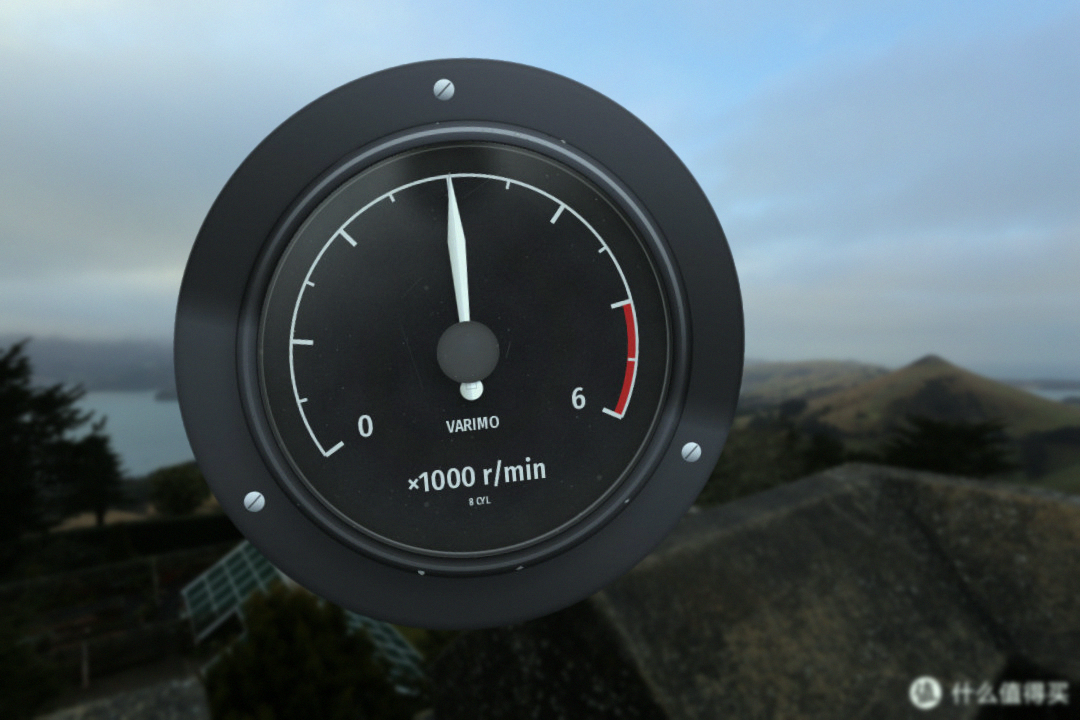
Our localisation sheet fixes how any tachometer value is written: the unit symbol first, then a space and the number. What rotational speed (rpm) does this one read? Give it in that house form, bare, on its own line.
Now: rpm 3000
